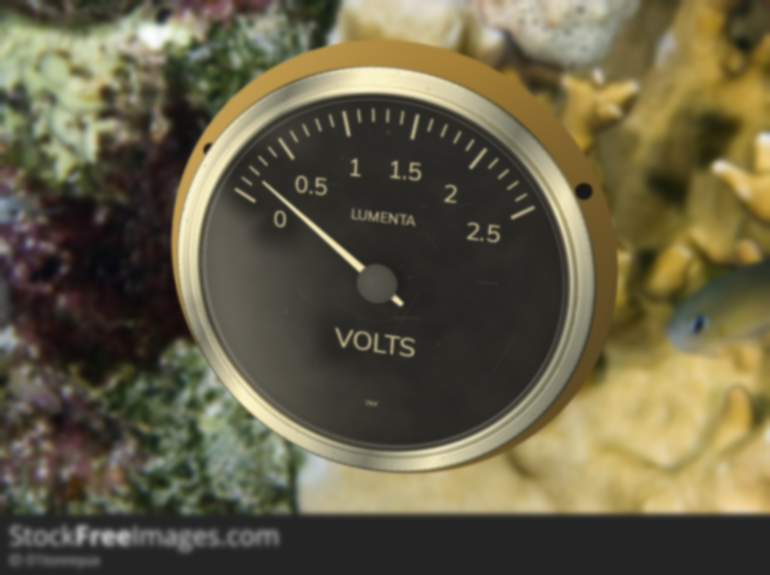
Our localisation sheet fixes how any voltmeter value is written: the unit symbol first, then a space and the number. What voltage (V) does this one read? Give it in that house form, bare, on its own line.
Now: V 0.2
